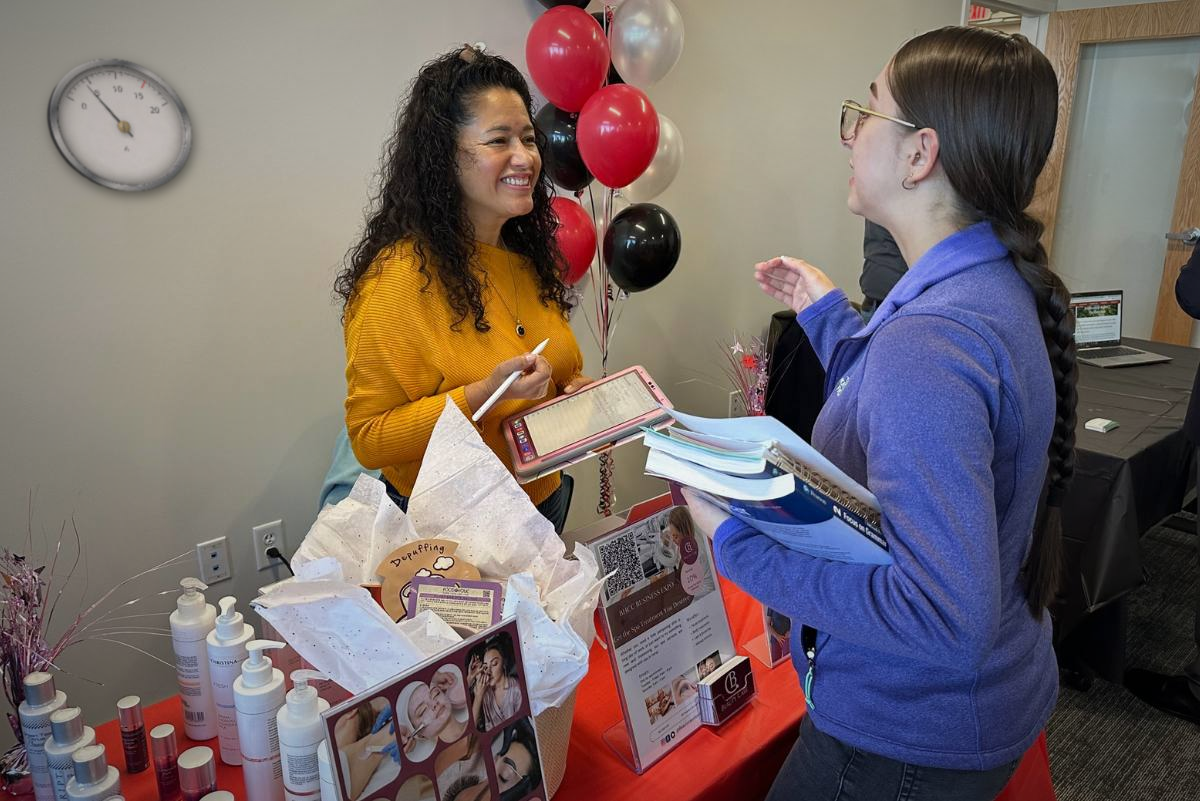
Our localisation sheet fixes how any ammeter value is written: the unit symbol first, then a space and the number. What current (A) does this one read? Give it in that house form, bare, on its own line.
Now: A 4
